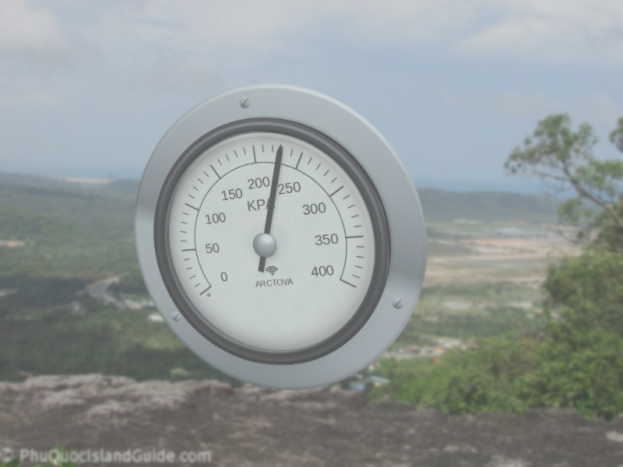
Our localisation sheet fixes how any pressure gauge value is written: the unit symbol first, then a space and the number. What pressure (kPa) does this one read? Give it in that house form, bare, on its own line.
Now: kPa 230
